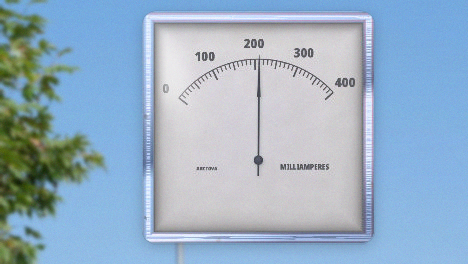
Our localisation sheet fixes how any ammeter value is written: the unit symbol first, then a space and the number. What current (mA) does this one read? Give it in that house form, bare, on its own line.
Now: mA 210
